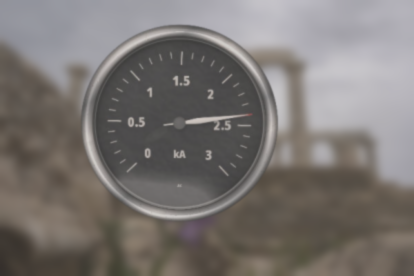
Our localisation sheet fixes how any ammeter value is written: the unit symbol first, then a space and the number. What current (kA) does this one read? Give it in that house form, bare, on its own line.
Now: kA 2.4
